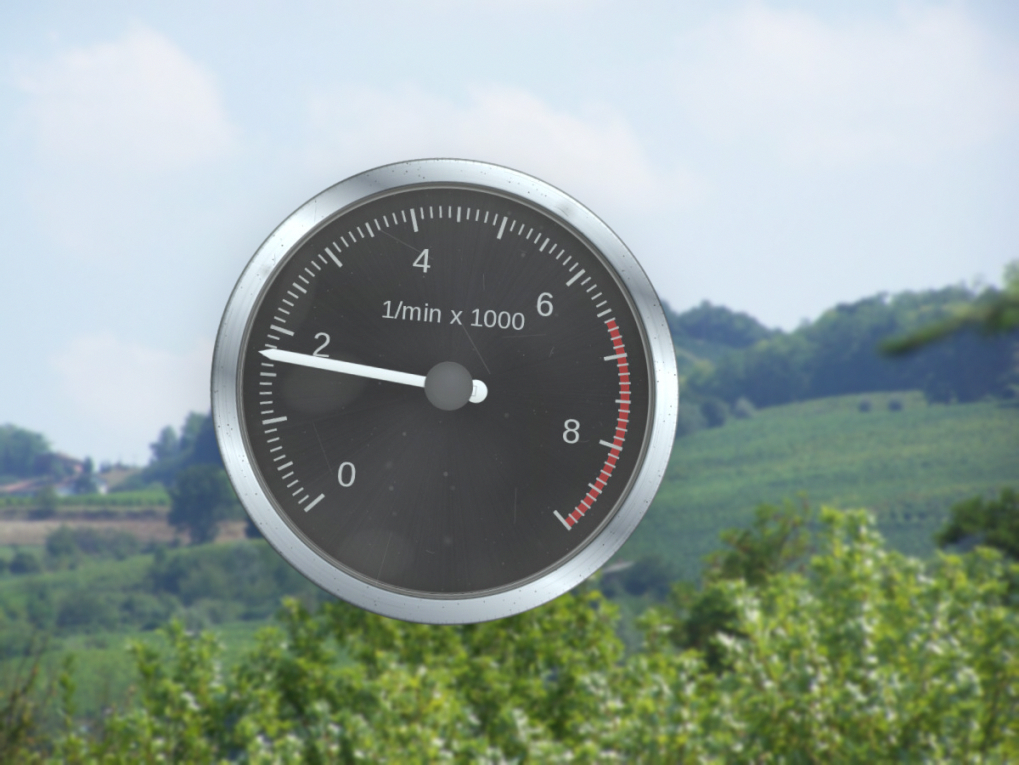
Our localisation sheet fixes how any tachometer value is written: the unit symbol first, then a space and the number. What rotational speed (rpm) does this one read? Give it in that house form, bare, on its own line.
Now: rpm 1700
